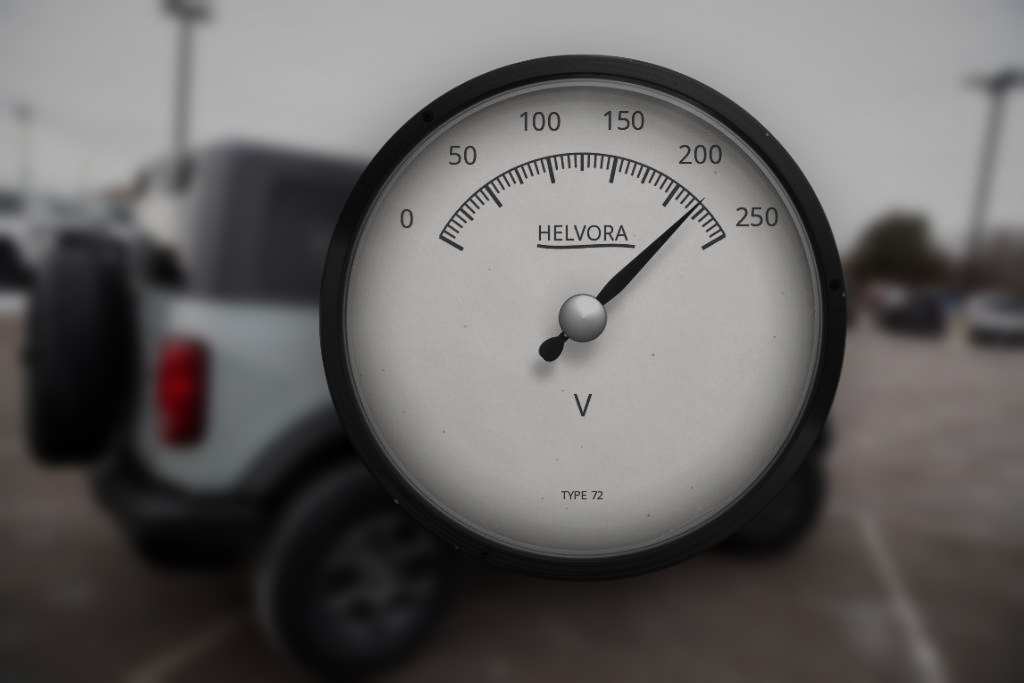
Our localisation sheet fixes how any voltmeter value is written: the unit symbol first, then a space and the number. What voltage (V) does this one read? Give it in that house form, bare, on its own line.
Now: V 220
